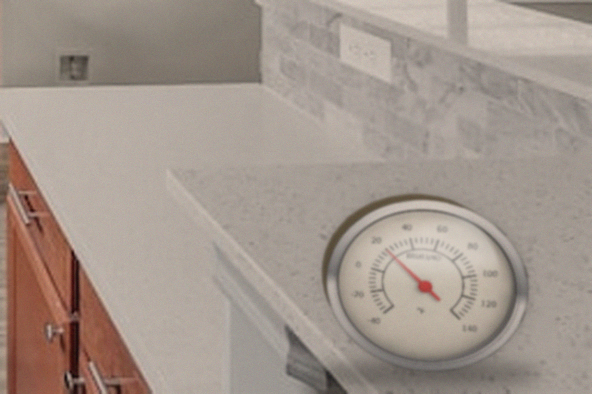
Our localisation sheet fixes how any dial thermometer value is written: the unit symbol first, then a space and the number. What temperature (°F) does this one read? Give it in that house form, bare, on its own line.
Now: °F 20
